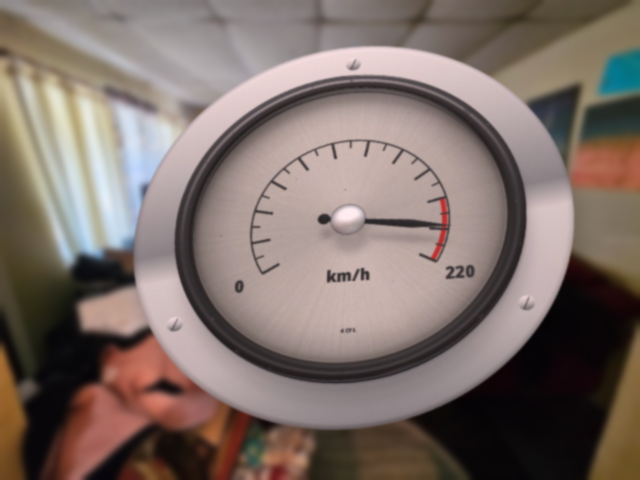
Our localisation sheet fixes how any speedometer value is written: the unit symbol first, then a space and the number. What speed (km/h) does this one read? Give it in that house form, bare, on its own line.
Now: km/h 200
